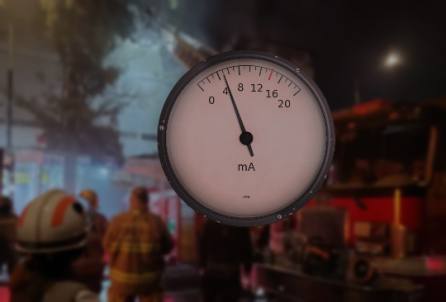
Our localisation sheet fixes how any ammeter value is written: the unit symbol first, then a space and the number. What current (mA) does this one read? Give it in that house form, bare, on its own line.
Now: mA 5
